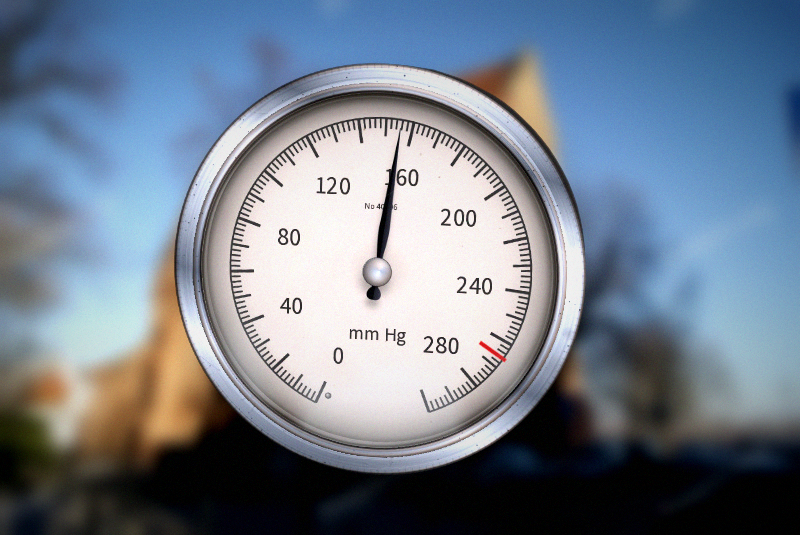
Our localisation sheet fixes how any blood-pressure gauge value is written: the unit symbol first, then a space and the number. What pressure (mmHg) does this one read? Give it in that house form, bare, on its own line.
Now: mmHg 156
